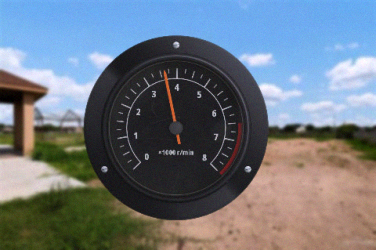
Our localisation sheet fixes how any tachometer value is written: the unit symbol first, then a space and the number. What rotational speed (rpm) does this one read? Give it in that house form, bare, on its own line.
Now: rpm 3625
